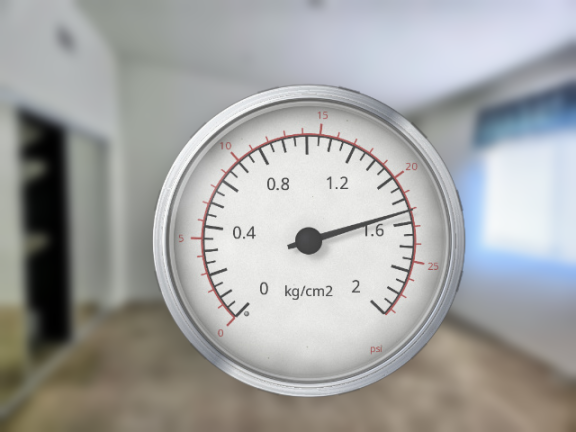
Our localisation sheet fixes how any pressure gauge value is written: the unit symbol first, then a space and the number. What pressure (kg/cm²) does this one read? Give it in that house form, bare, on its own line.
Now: kg/cm² 1.55
